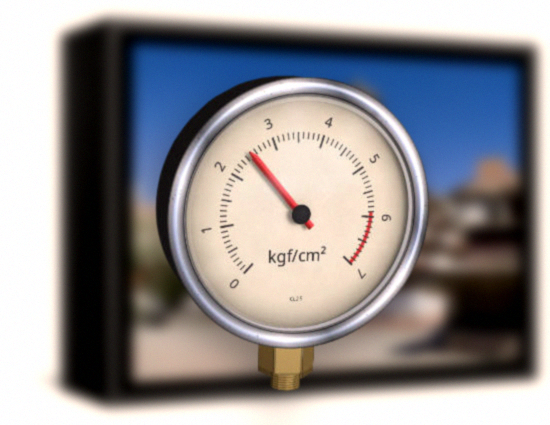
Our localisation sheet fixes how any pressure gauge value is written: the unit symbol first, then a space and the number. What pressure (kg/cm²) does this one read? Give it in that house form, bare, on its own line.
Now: kg/cm² 2.5
